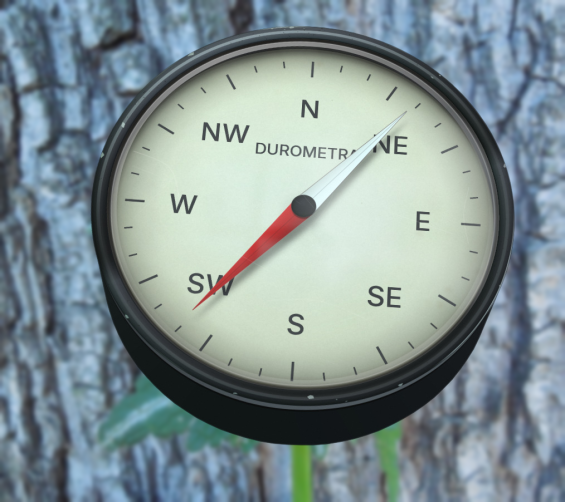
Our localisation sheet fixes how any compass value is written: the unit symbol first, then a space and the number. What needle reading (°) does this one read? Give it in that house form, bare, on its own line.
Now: ° 220
